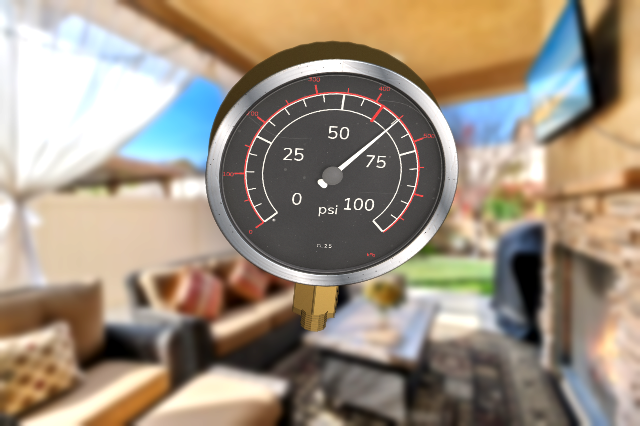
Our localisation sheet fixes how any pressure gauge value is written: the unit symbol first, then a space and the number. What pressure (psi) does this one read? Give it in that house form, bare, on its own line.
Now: psi 65
